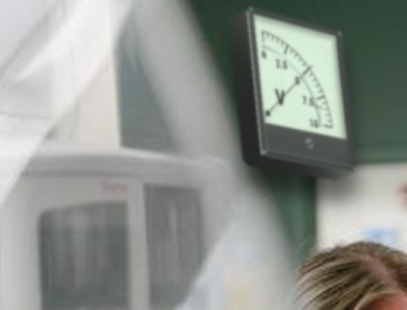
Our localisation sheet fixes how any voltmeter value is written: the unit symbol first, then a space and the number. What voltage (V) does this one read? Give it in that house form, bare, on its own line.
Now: V 5
